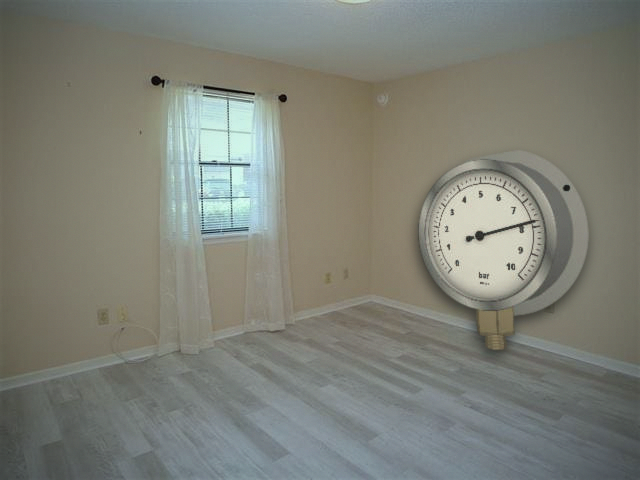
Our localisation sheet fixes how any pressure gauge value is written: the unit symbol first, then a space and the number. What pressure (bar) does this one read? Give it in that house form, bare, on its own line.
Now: bar 7.8
